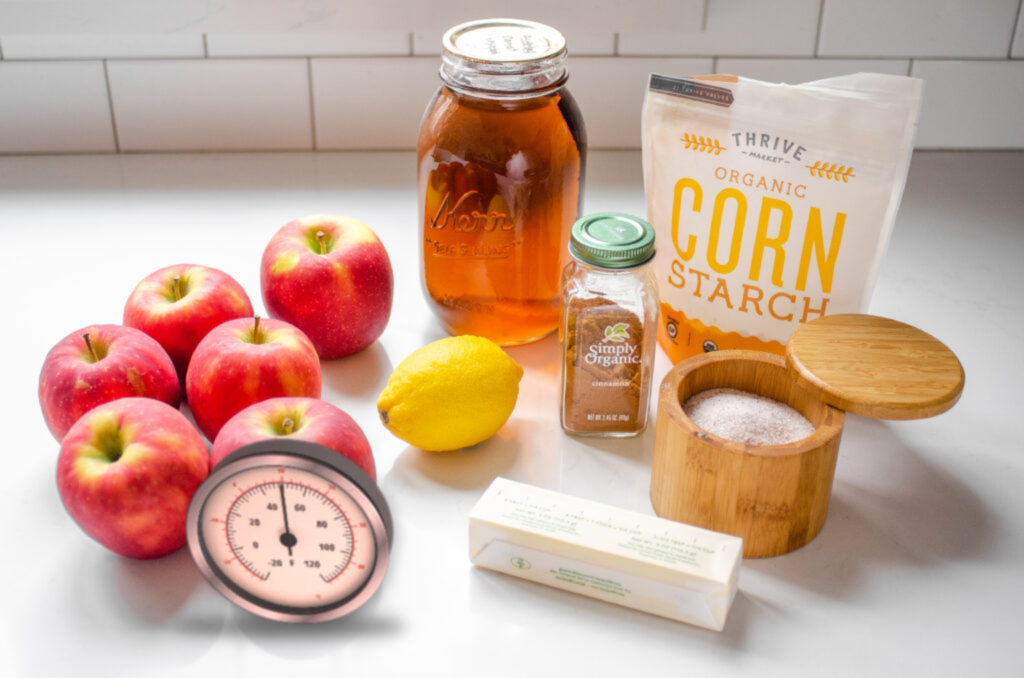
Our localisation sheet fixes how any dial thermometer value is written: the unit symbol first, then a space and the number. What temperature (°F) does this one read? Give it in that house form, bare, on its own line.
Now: °F 50
